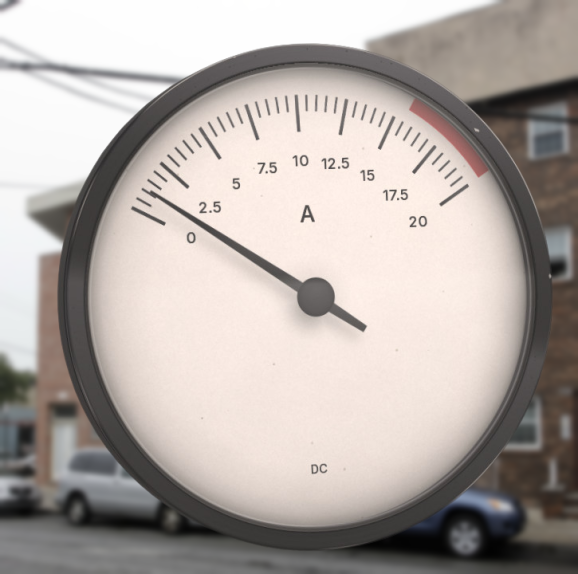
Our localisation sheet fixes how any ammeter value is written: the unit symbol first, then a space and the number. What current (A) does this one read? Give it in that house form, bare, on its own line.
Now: A 1
